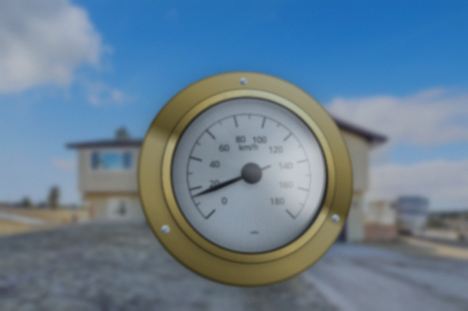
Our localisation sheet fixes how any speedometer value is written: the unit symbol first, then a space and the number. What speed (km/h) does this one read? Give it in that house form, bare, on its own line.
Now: km/h 15
